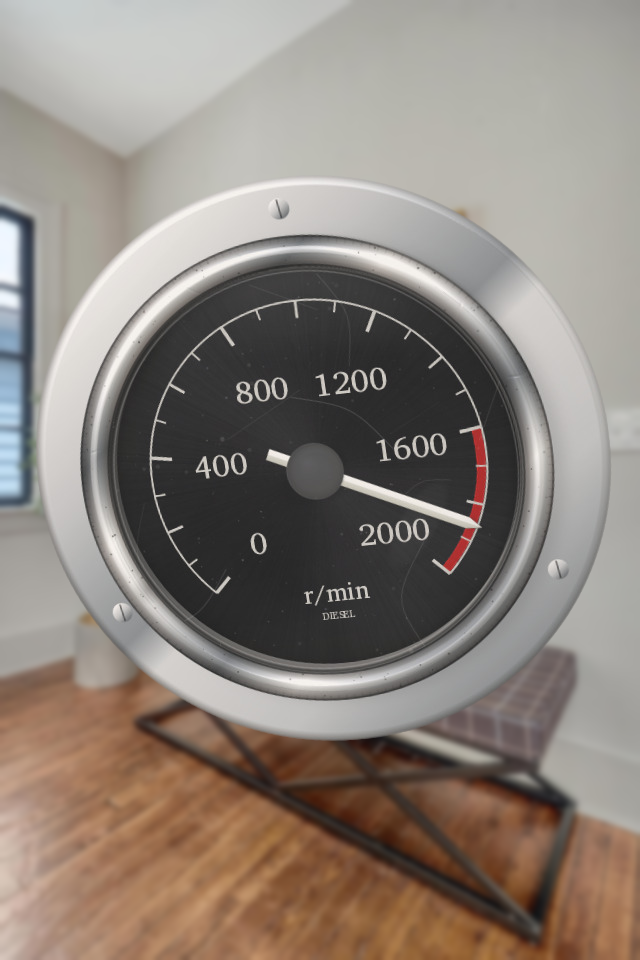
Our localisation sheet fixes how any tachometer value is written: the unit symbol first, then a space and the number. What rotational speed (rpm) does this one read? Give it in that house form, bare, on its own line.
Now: rpm 1850
